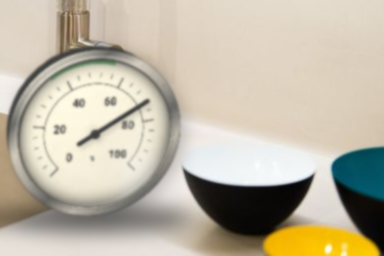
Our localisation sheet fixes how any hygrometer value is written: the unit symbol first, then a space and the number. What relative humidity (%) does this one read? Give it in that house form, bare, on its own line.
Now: % 72
